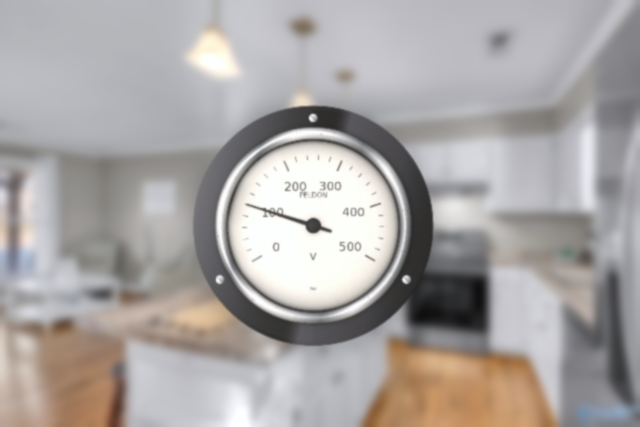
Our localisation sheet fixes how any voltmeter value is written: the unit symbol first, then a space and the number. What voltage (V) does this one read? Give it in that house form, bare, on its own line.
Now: V 100
